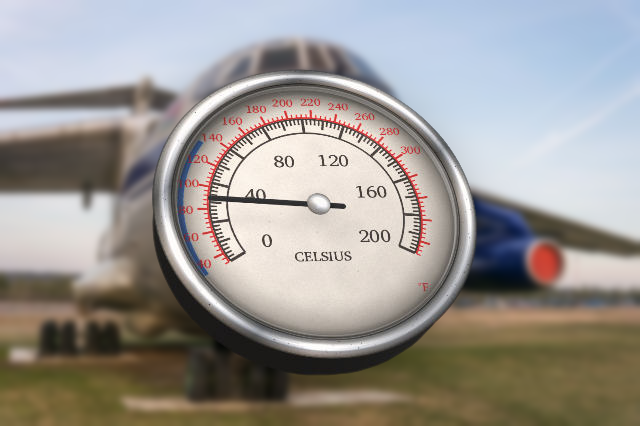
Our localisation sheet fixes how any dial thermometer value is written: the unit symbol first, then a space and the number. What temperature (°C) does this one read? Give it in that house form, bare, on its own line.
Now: °C 30
